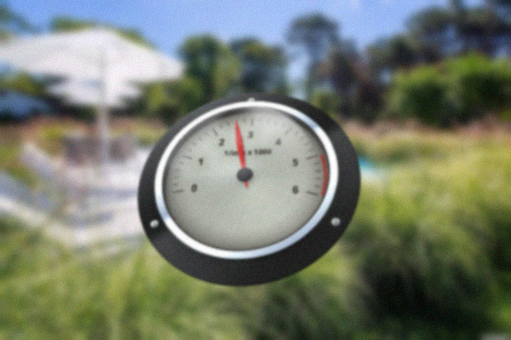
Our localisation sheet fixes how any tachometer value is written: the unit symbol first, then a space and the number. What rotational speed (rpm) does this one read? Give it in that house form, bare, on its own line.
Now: rpm 2600
